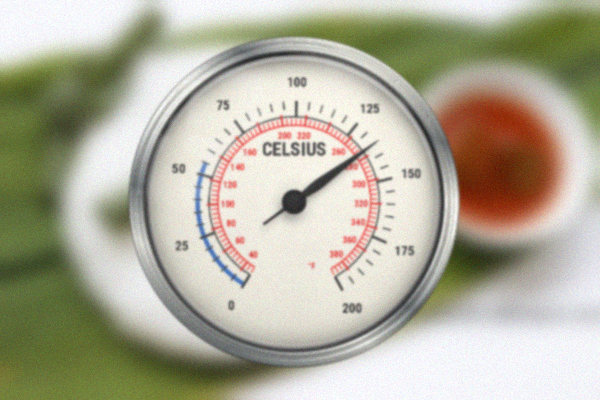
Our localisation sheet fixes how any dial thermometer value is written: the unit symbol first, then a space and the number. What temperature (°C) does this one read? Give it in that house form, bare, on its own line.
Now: °C 135
